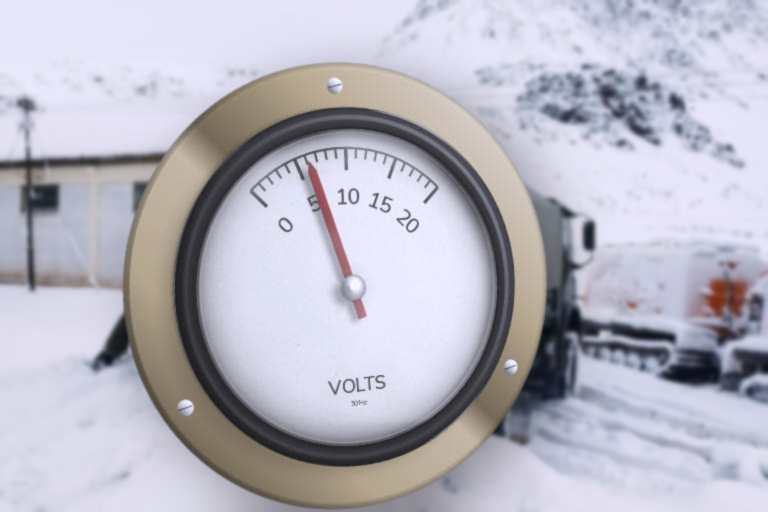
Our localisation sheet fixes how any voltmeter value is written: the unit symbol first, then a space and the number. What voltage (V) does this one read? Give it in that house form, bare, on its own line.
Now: V 6
